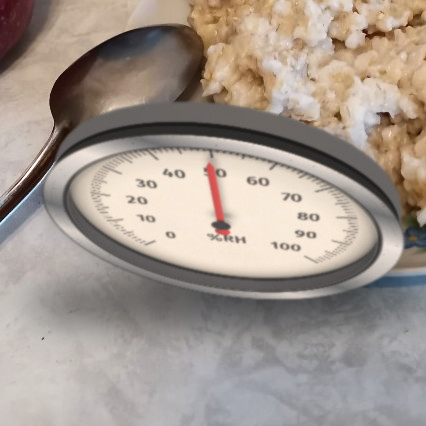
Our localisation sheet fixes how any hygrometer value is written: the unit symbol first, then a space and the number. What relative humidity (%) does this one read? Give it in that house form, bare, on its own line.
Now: % 50
